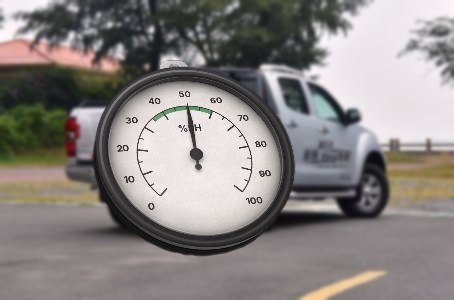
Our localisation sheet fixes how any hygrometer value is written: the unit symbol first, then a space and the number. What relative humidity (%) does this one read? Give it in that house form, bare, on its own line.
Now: % 50
